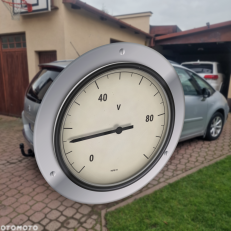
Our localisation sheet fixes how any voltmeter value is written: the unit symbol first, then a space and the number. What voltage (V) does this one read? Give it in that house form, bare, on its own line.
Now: V 15
